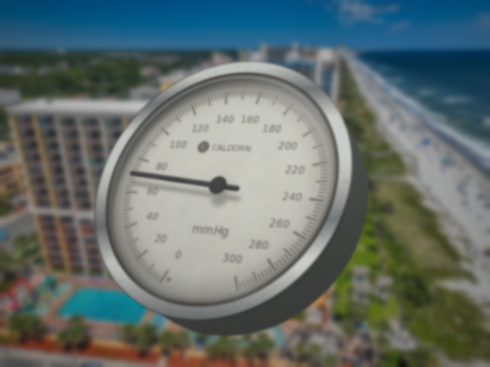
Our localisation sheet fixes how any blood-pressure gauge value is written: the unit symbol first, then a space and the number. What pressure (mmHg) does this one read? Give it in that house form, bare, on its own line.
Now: mmHg 70
